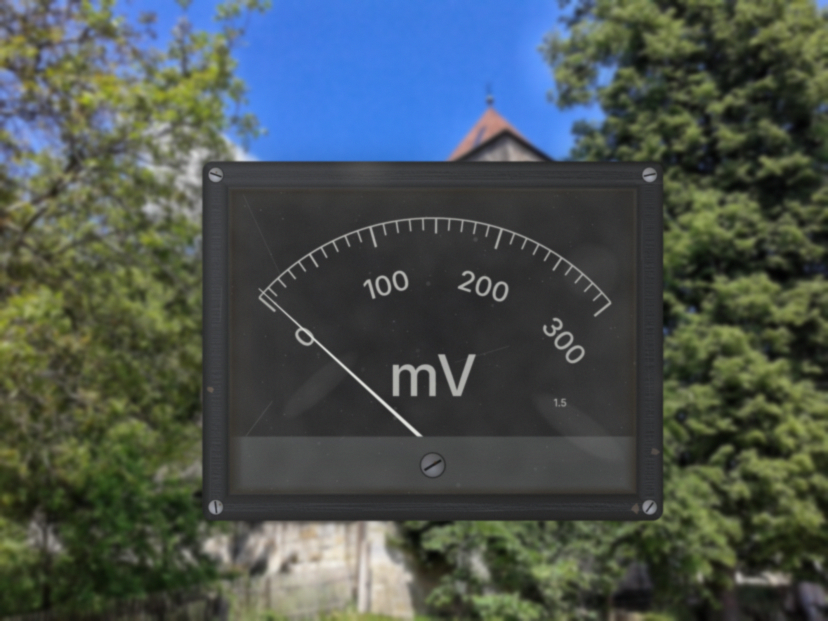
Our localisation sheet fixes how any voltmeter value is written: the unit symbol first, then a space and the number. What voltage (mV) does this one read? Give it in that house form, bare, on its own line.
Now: mV 5
